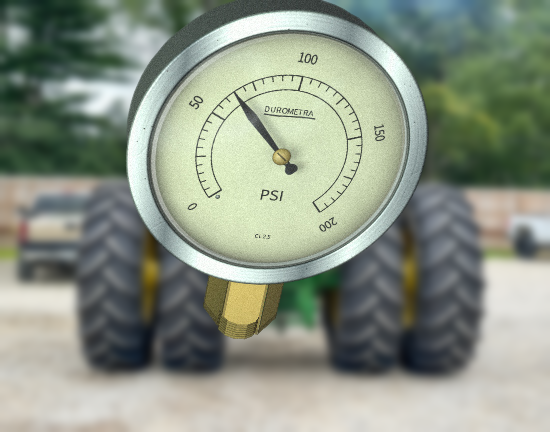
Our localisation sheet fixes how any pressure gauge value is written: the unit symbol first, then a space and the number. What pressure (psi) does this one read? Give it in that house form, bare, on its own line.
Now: psi 65
